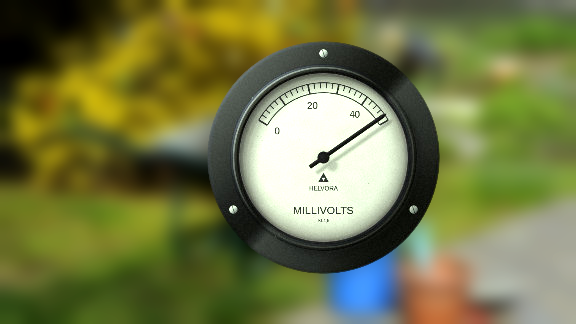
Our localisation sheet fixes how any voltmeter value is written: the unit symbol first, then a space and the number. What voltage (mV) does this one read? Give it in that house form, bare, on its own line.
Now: mV 48
